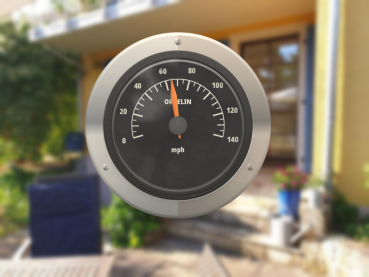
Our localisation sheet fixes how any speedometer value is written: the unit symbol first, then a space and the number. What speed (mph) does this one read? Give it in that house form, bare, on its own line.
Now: mph 65
